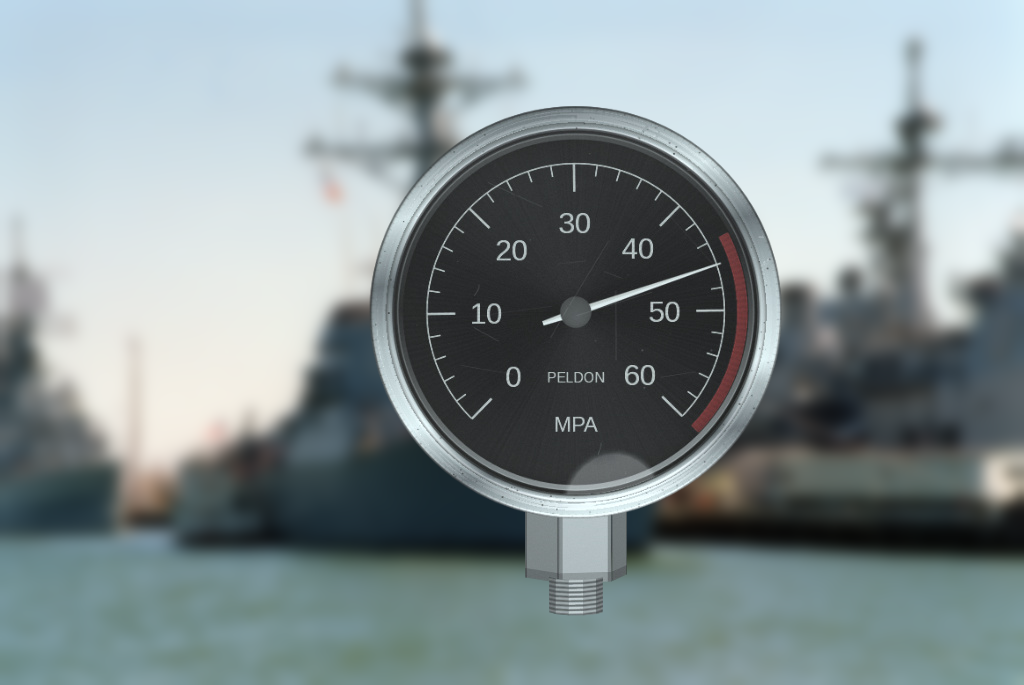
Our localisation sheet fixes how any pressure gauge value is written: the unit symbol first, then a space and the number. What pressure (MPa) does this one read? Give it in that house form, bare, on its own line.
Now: MPa 46
